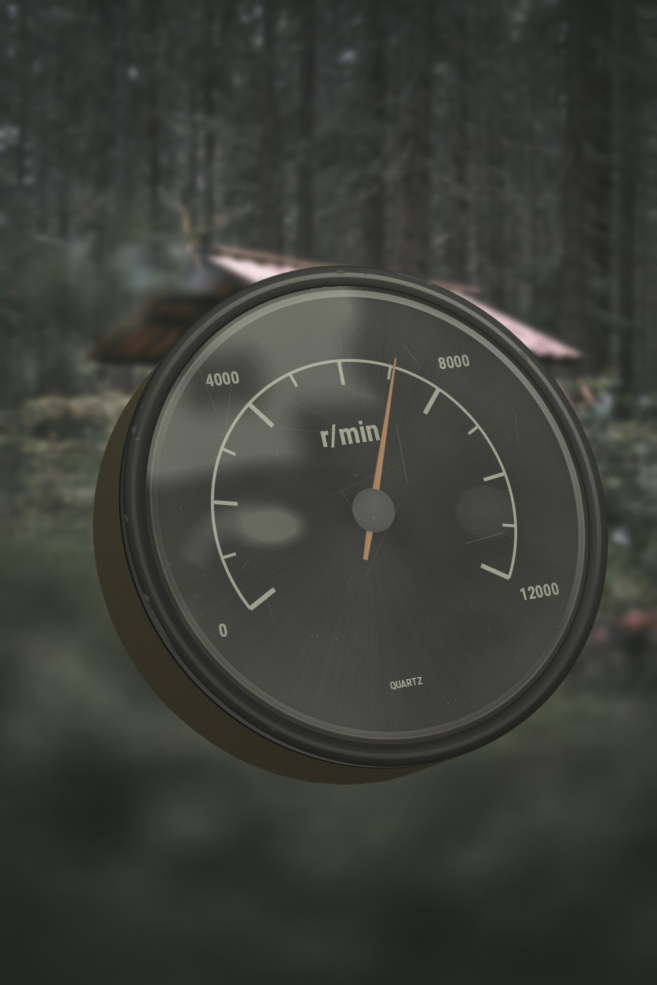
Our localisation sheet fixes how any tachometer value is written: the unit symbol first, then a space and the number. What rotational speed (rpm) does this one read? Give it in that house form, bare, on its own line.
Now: rpm 7000
